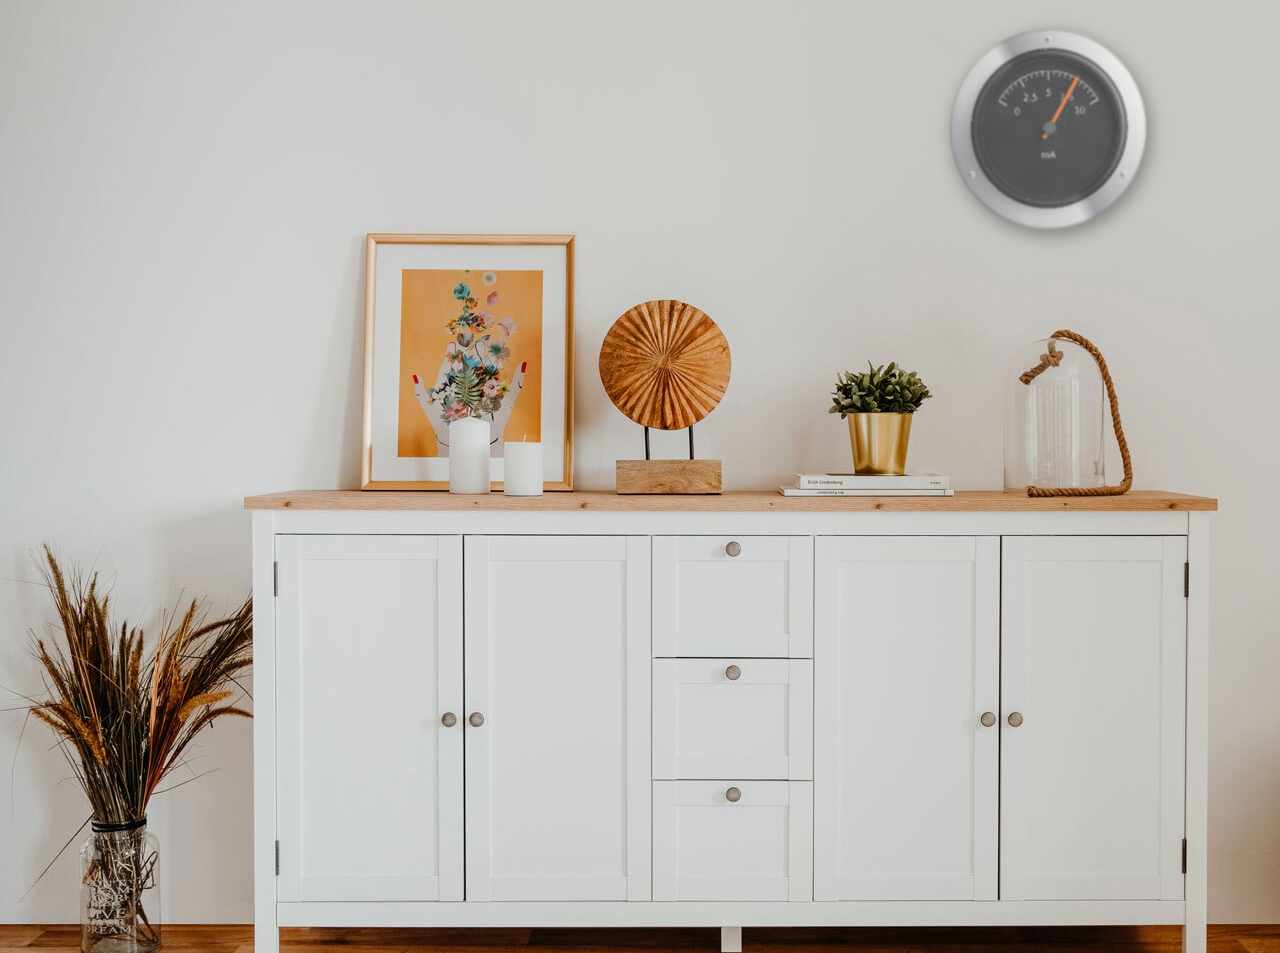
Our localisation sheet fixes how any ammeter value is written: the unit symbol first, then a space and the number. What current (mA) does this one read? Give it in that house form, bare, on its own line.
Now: mA 7.5
